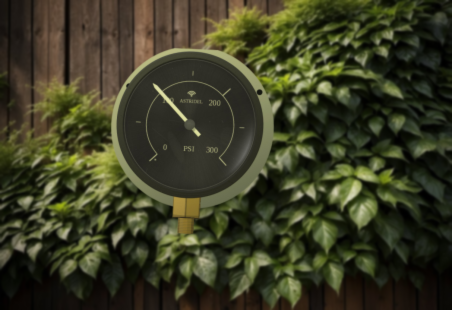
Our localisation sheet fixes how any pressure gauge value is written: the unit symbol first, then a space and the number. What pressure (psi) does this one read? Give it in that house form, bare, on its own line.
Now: psi 100
